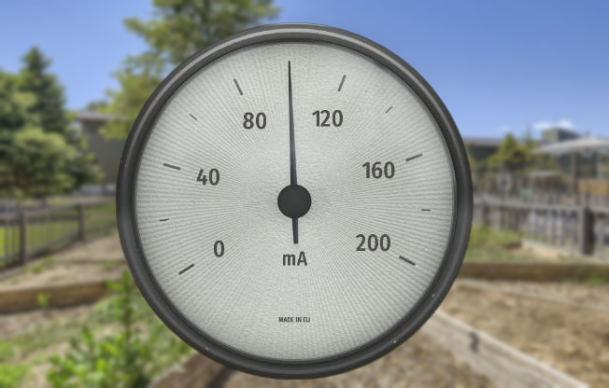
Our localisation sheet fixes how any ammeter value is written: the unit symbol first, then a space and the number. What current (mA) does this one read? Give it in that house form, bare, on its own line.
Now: mA 100
